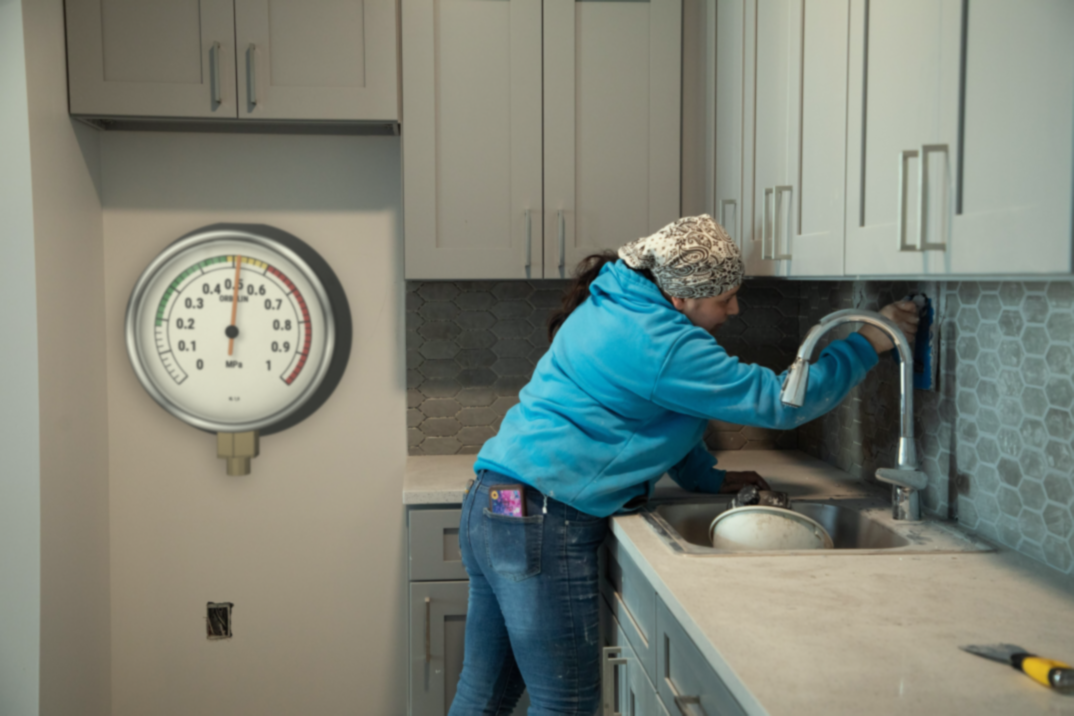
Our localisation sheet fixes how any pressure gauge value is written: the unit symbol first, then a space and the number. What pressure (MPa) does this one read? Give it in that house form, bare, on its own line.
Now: MPa 0.52
